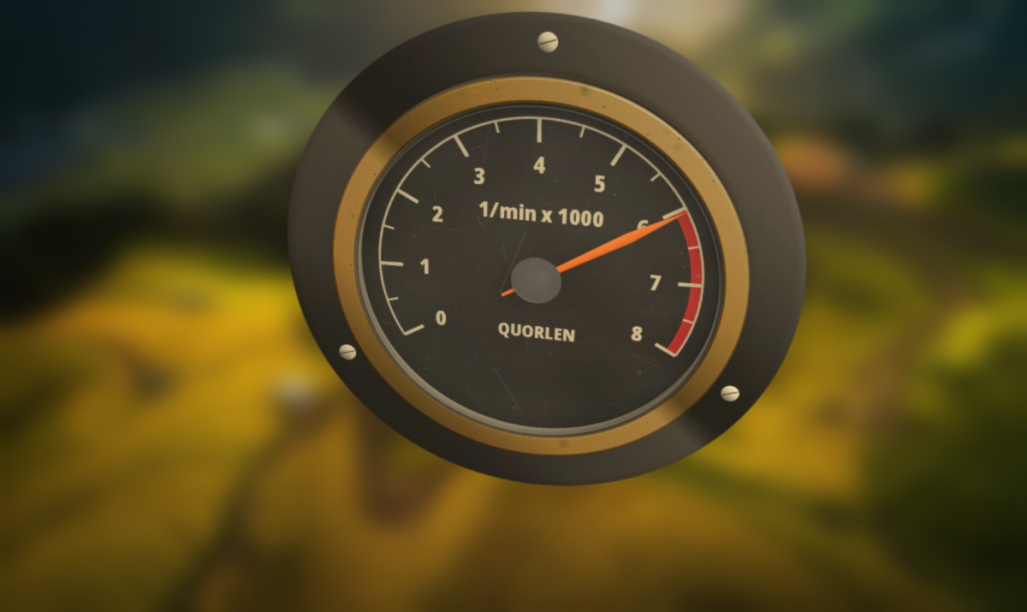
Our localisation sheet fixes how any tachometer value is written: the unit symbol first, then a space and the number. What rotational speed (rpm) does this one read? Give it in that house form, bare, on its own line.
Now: rpm 6000
